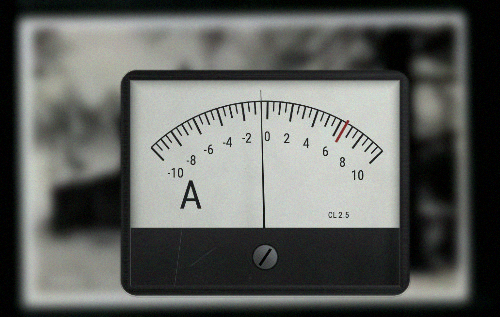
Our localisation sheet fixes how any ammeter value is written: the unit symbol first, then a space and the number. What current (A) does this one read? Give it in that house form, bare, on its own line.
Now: A -0.5
